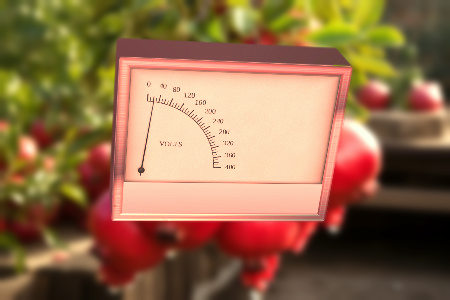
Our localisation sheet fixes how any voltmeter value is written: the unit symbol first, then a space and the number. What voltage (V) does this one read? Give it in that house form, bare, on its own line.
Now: V 20
